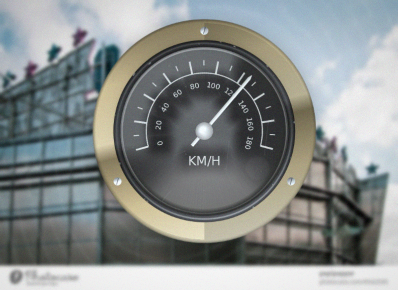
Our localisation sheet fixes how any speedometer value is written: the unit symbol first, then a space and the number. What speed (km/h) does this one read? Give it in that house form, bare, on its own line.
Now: km/h 125
